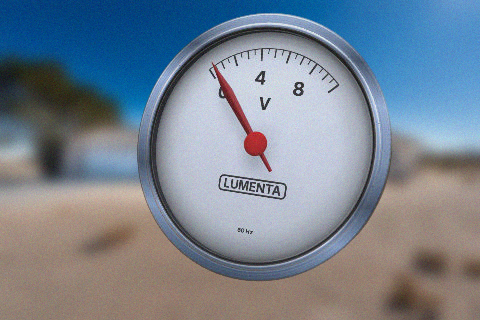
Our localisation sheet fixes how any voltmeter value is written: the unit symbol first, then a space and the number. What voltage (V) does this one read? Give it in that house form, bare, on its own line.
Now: V 0.5
